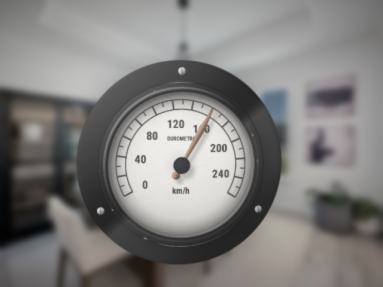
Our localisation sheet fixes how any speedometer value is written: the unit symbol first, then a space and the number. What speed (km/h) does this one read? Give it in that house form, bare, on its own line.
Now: km/h 160
